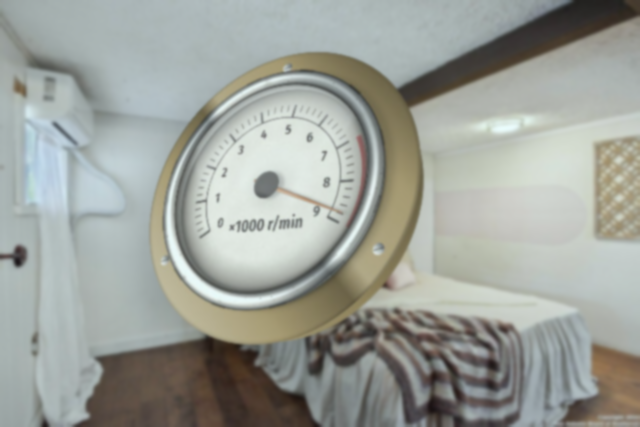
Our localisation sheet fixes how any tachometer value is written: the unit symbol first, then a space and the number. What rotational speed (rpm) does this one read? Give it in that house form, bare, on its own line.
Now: rpm 8800
